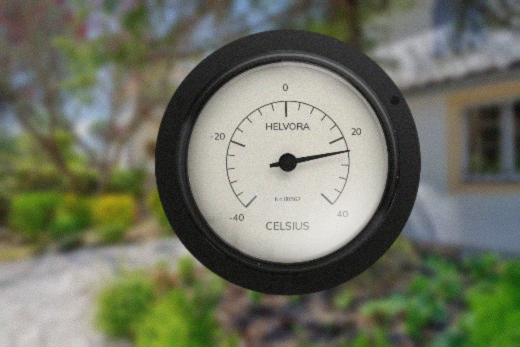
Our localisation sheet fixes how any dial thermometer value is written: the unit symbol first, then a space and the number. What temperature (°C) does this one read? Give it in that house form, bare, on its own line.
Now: °C 24
